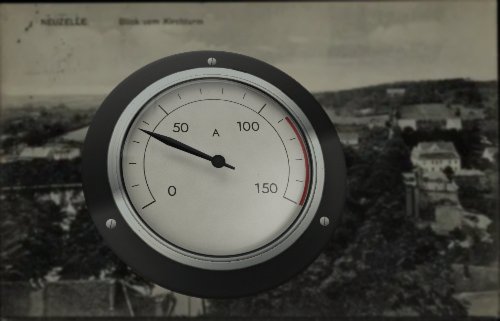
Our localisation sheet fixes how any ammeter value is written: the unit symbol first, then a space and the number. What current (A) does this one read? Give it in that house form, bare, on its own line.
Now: A 35
